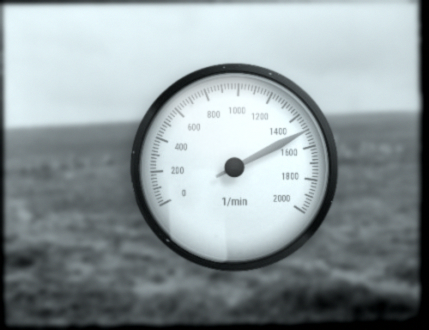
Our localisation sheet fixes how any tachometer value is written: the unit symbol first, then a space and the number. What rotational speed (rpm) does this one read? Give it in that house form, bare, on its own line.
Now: rpm 1500
